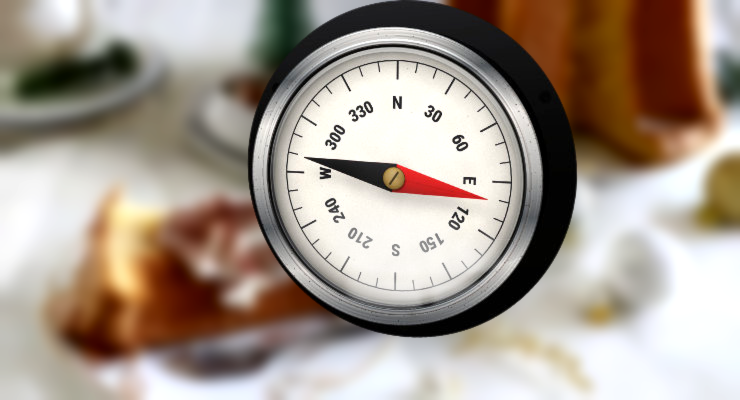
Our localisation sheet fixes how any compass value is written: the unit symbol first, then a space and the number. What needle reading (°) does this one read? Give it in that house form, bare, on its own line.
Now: ° 100
